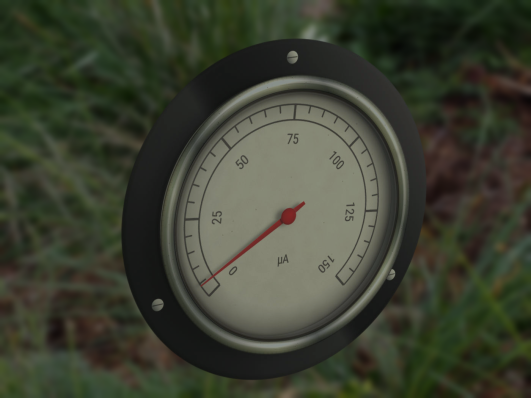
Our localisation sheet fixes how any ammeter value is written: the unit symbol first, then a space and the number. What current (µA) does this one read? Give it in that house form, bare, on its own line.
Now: µA 5
